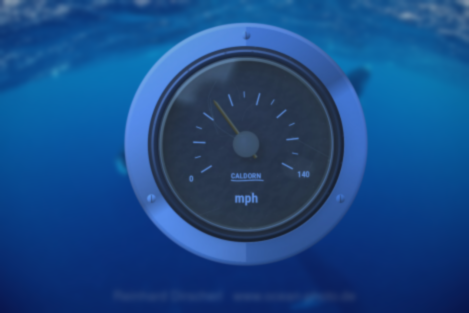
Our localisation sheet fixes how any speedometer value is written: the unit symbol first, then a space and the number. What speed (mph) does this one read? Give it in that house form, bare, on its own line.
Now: mph 50
